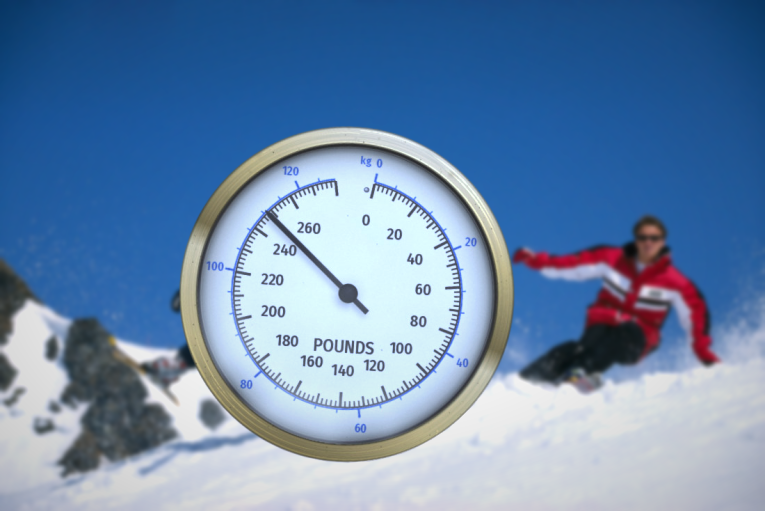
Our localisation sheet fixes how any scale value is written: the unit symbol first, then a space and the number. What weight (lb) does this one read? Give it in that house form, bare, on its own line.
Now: lb 248
